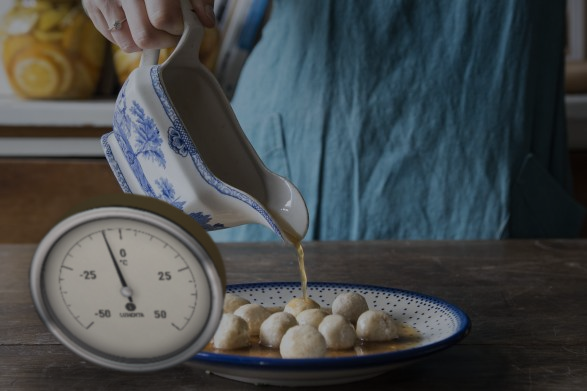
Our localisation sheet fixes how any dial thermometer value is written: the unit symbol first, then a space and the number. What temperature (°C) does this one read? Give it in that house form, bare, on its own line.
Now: °C -5
